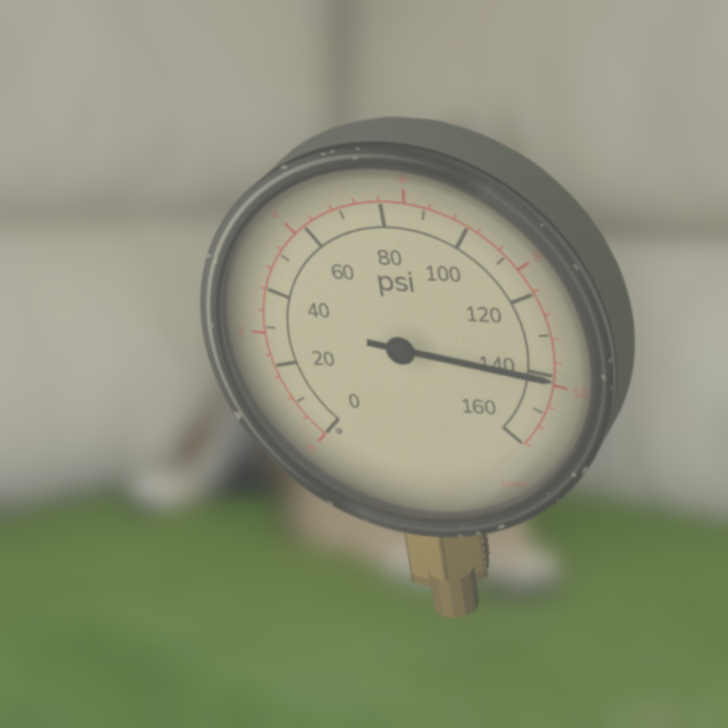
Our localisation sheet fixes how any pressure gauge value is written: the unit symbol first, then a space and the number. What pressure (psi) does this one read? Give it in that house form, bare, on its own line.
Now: psi 140
